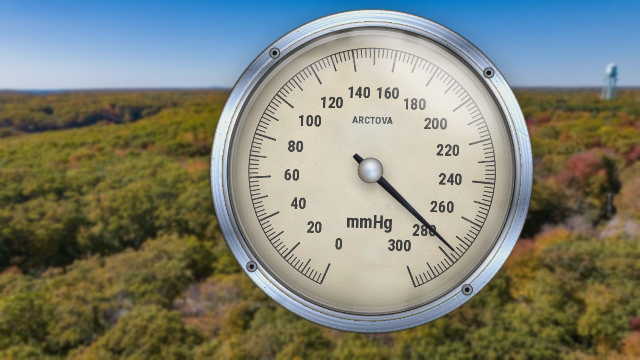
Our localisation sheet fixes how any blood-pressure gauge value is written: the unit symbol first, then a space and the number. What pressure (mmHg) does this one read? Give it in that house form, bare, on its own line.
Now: mmHg 276
